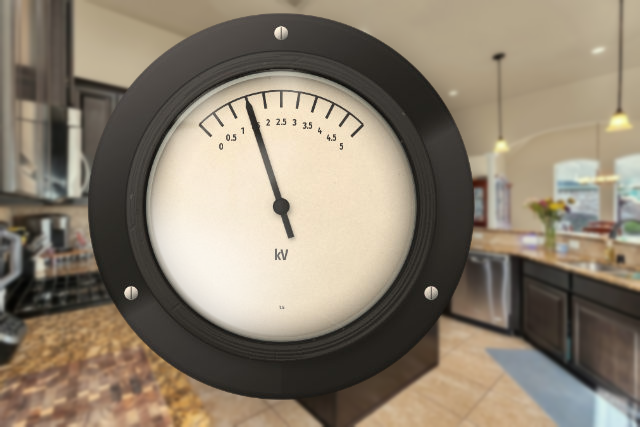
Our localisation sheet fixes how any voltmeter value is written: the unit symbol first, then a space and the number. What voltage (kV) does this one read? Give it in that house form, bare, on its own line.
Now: kV 1.5
